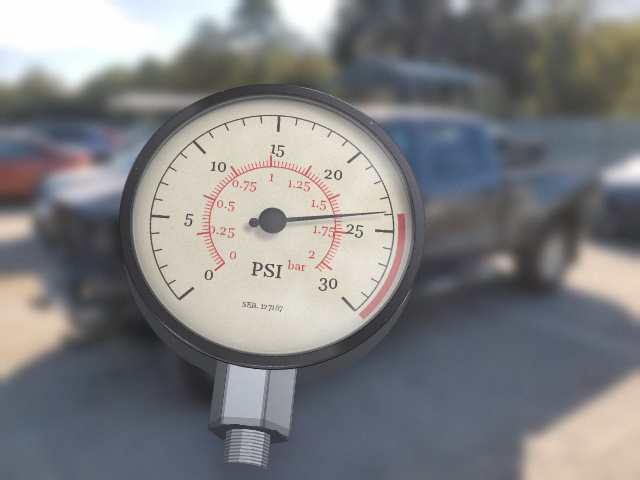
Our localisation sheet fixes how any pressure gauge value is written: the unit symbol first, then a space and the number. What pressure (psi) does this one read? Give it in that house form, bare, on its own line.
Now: psi 24
